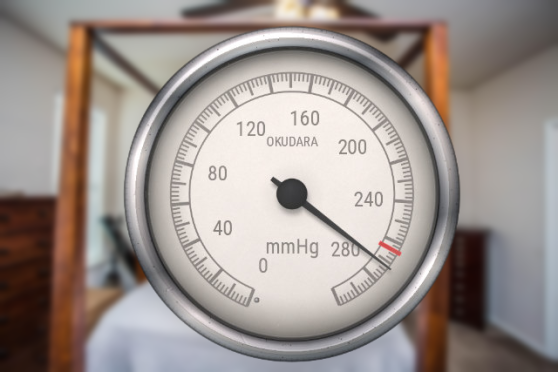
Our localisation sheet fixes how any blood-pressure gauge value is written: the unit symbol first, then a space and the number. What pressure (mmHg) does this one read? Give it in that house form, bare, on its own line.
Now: mmHg 272
